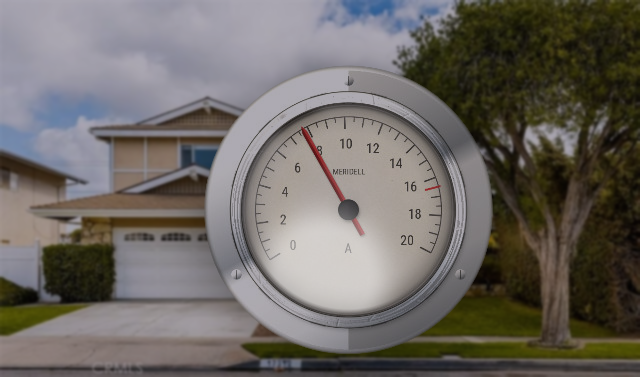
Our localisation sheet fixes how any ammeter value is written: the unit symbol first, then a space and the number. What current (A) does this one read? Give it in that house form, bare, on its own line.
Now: A 7.75
